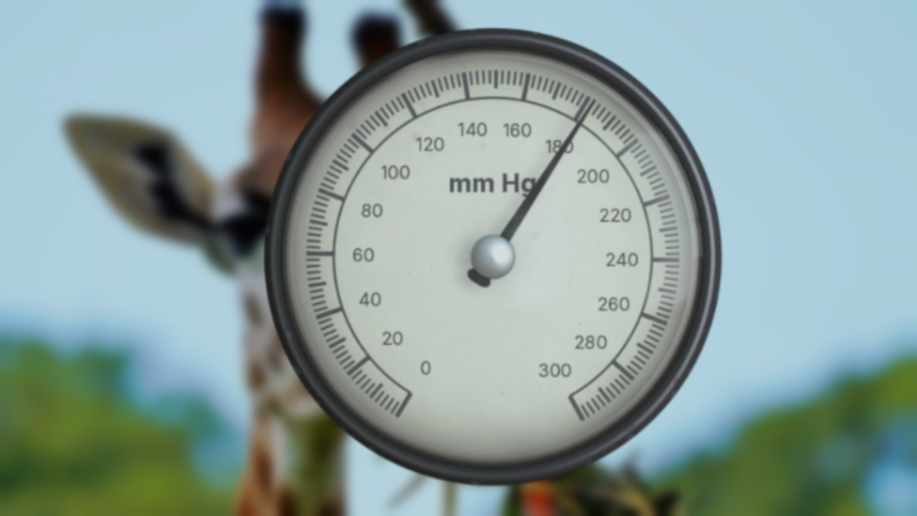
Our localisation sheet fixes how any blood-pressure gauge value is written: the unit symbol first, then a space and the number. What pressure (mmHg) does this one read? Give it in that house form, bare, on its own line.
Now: mmHg 182
